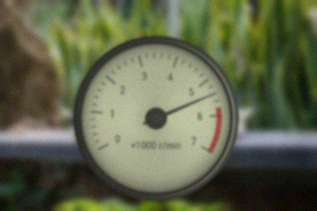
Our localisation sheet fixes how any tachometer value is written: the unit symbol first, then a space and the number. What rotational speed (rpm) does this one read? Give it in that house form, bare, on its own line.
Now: rpm 5400
